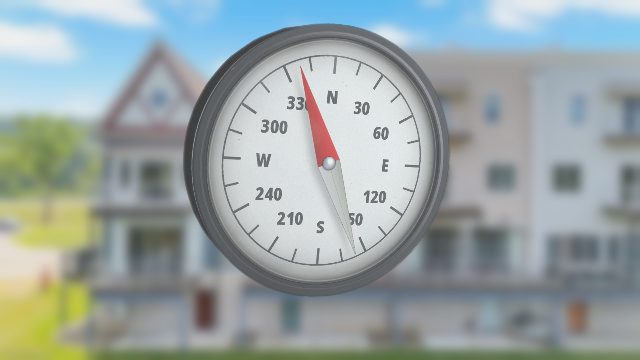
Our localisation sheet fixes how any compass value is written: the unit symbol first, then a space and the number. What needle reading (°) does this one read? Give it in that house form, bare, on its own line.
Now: ° 337.5
